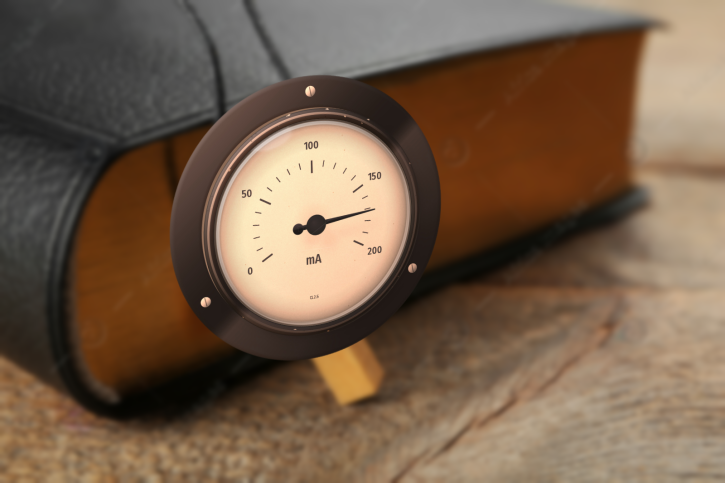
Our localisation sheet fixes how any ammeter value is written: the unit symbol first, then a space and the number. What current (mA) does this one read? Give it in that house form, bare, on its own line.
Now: mA 170
